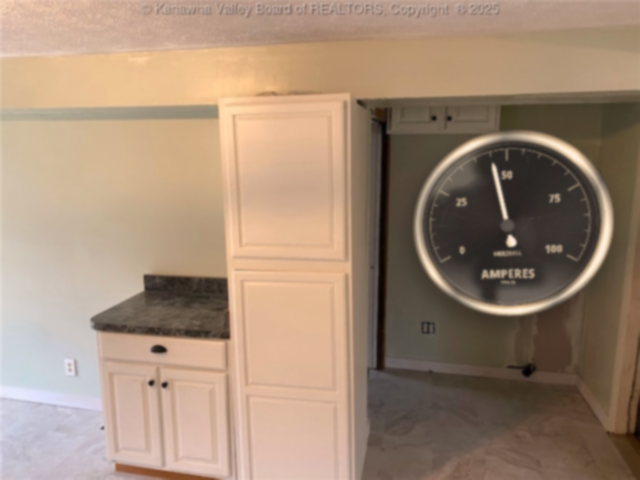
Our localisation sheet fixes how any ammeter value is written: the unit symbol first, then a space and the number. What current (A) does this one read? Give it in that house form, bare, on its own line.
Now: A 45
